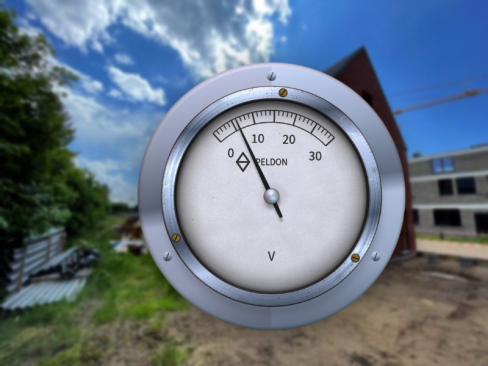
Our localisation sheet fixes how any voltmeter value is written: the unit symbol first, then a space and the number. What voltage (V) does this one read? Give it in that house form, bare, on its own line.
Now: V 6
